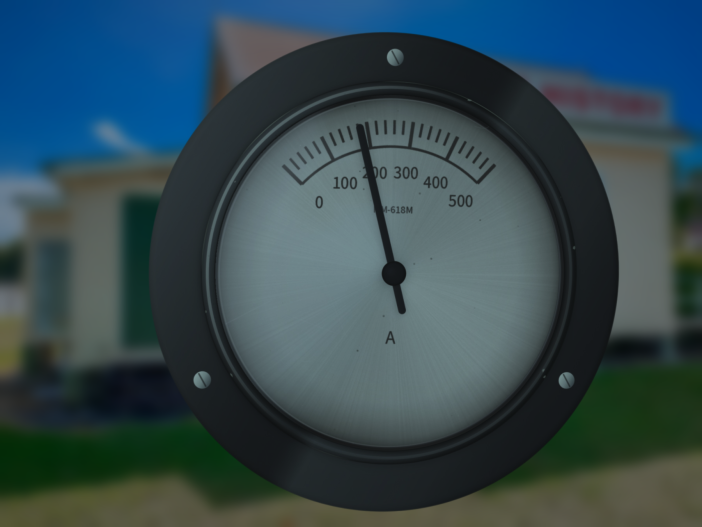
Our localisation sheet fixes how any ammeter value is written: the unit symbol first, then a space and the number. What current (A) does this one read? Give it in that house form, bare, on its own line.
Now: A 180
